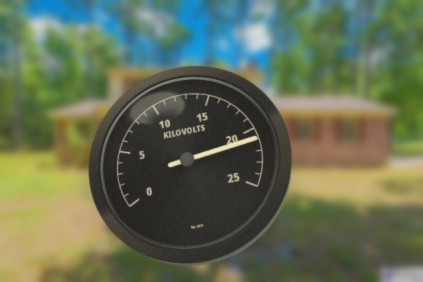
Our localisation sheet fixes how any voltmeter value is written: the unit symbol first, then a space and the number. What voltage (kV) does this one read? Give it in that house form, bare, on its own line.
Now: kV 21
